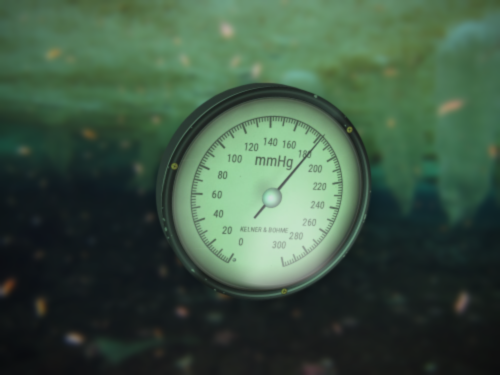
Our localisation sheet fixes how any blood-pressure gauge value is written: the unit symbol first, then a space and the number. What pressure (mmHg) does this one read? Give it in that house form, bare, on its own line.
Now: mmHg 180
